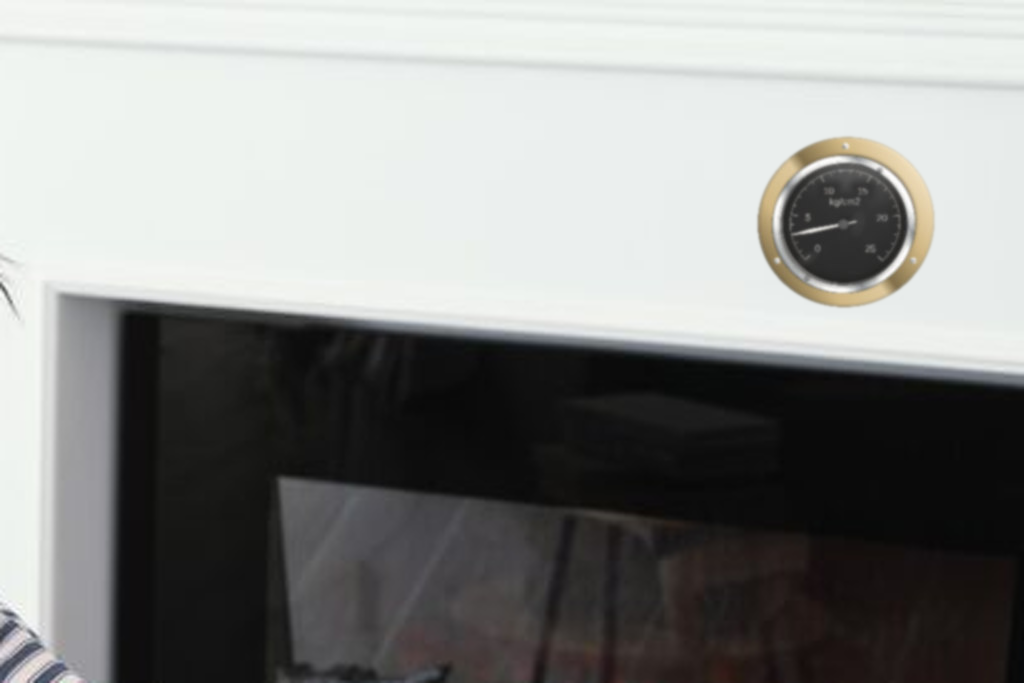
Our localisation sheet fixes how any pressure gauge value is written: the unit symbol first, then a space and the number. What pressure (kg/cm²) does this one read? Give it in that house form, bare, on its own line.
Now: kg/cm² 3
